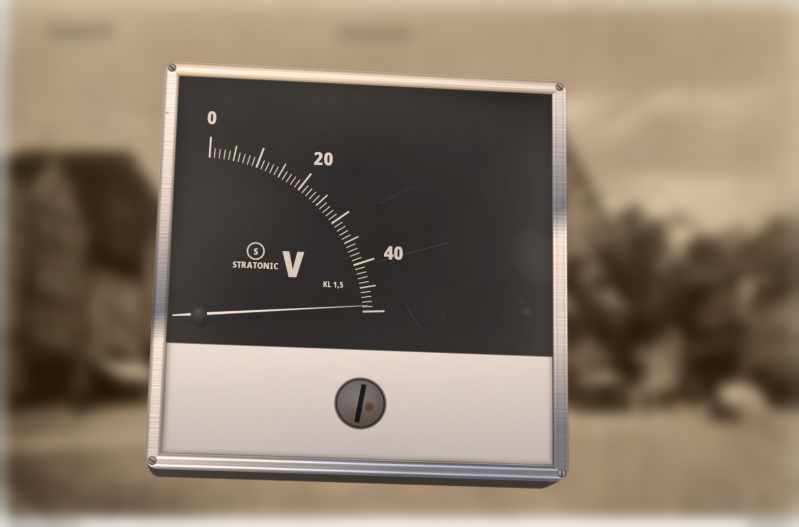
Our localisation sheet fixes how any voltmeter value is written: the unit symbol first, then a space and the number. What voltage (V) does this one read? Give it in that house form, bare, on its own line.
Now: V 49
